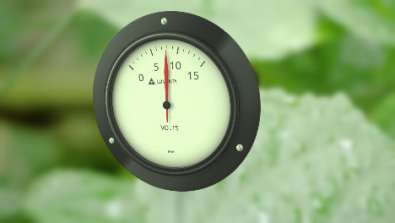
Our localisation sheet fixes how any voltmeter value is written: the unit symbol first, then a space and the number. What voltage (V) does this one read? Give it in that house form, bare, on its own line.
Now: V 8
